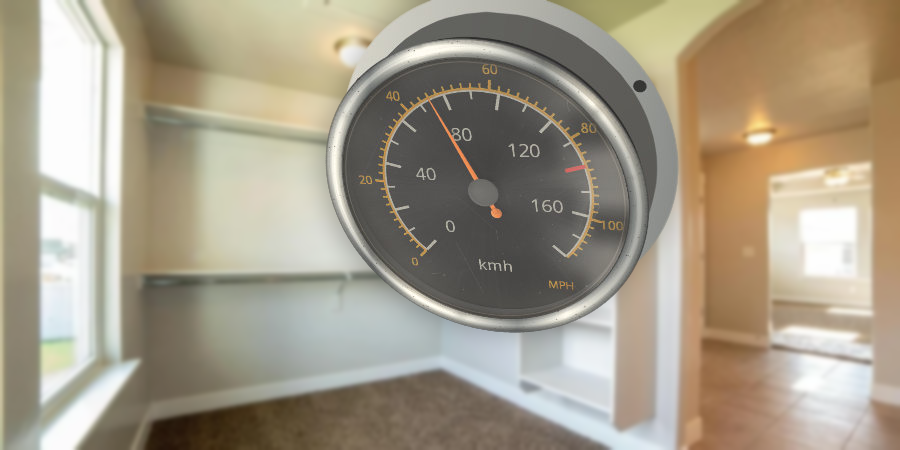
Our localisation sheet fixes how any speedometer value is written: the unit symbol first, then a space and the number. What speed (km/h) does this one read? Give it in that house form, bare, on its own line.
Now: km/h 75
